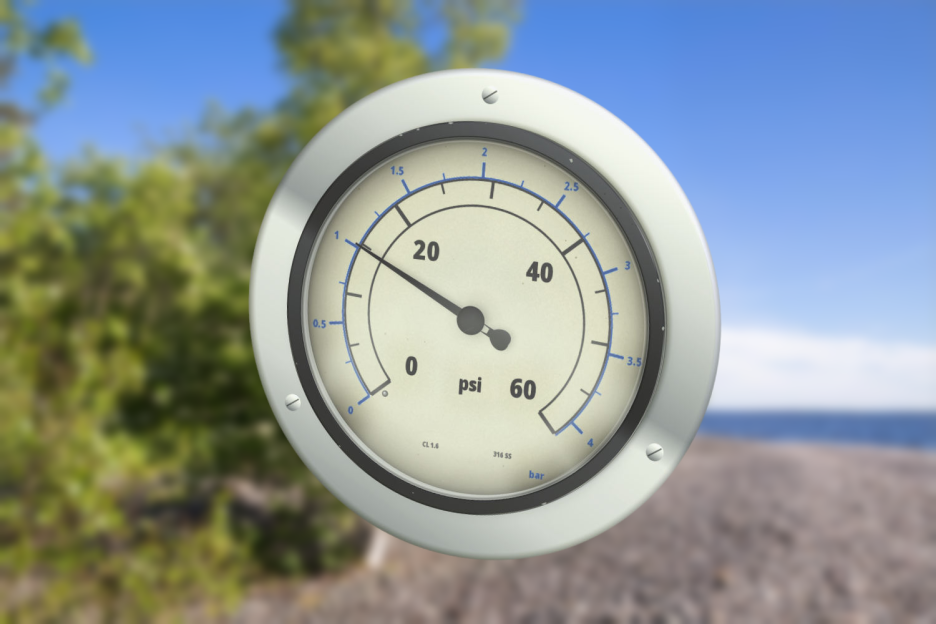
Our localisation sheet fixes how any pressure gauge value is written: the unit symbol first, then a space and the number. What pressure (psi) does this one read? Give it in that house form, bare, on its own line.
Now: psi 15
